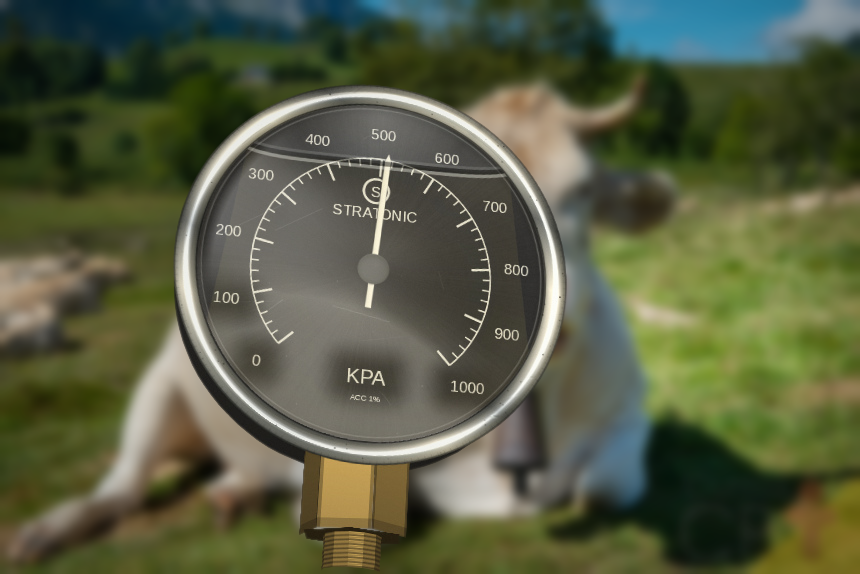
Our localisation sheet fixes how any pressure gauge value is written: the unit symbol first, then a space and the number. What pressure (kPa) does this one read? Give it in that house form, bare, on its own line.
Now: kPa 510
